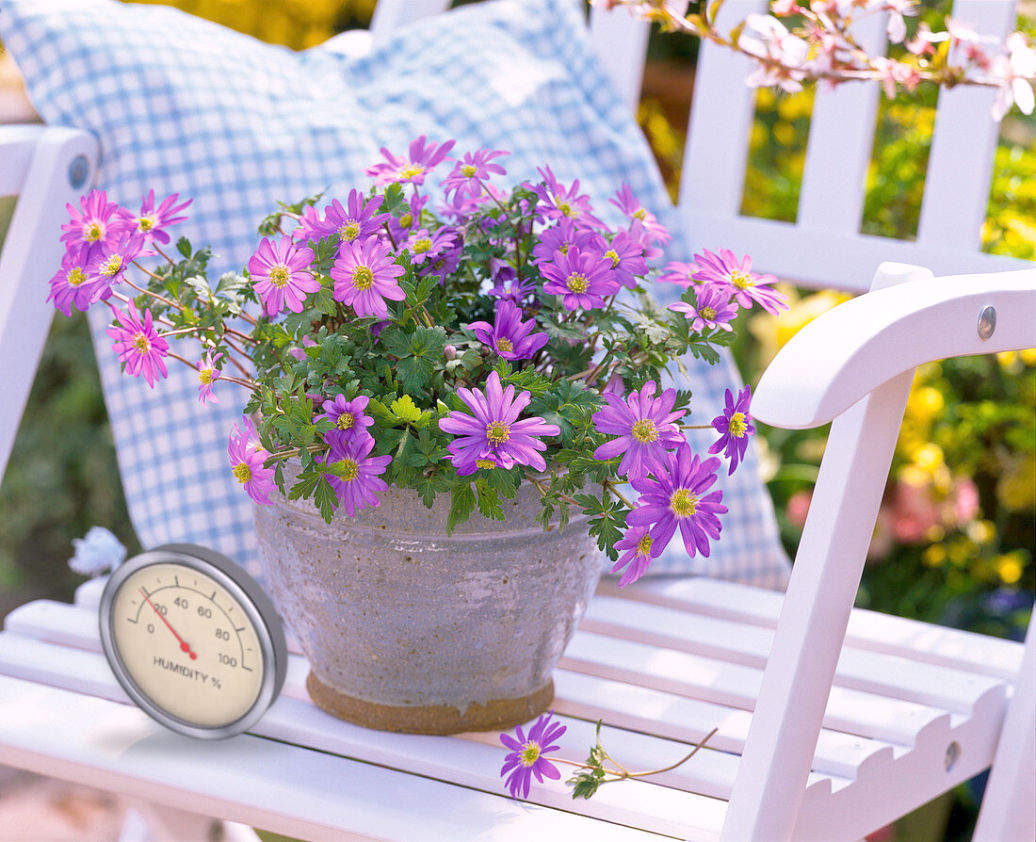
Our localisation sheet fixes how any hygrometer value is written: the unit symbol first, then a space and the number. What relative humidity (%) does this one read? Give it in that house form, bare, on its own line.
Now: % 20
